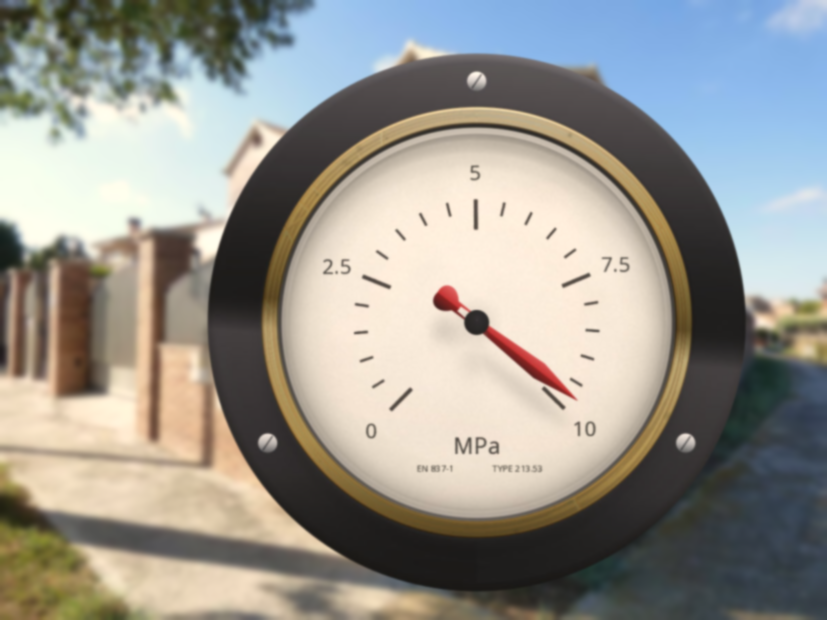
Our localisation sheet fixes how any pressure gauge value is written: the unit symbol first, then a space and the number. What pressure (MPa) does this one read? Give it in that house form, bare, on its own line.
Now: MPa 9.75
